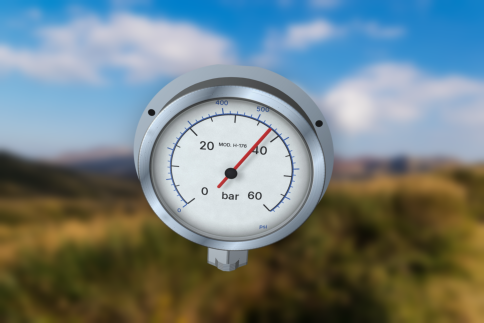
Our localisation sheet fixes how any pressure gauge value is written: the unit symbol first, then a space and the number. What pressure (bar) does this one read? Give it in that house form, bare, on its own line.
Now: bar 37.5
